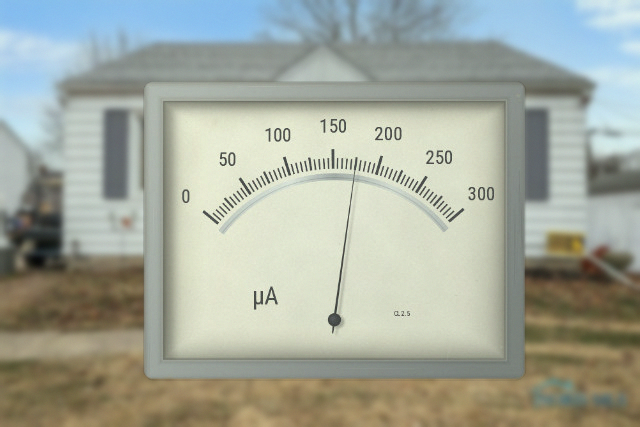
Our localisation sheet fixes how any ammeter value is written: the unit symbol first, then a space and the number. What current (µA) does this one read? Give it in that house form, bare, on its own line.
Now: µA 175
